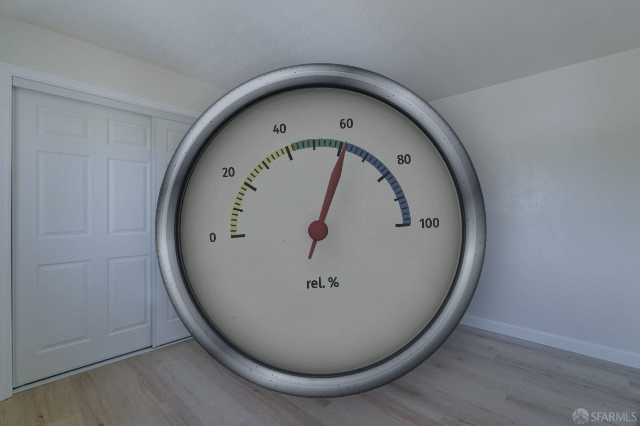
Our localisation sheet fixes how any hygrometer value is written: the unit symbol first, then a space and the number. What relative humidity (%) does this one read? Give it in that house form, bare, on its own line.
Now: % 62
